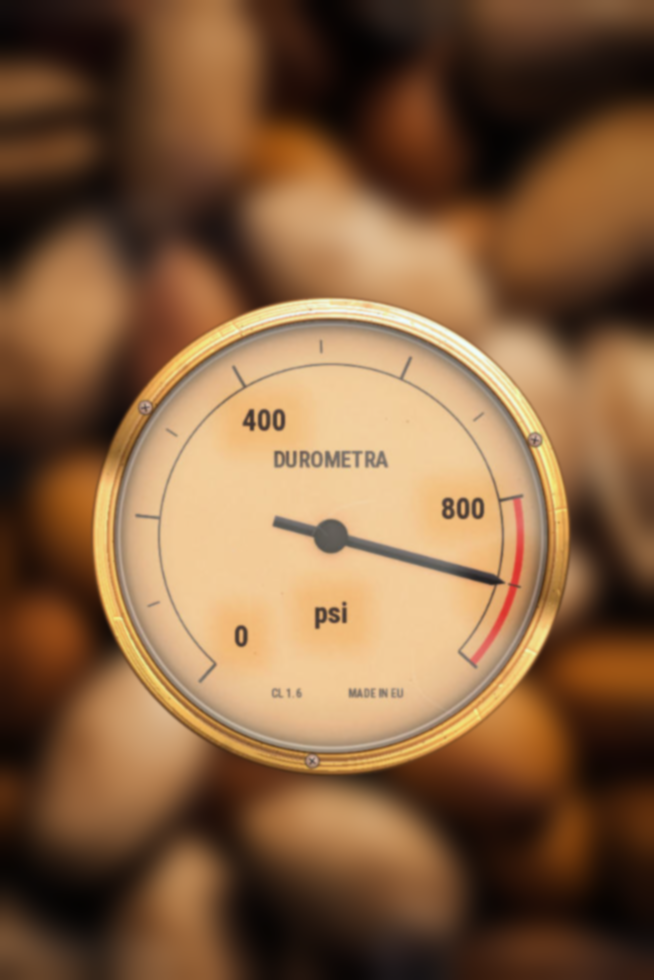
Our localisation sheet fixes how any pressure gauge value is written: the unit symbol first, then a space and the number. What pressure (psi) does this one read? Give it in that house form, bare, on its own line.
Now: psi 900
